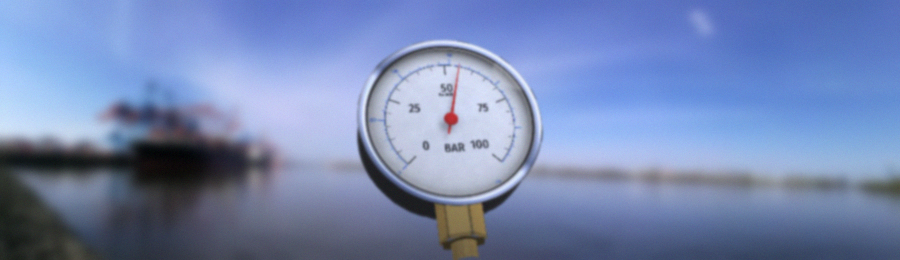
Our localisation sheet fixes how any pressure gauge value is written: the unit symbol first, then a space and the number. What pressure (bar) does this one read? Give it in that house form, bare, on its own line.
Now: bar 55
